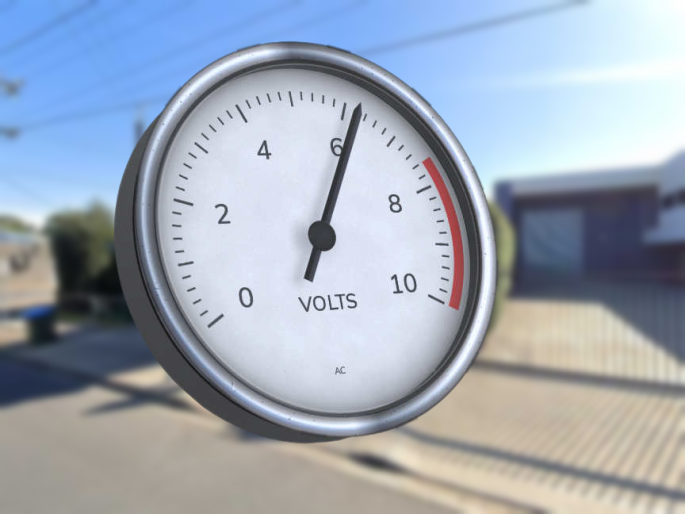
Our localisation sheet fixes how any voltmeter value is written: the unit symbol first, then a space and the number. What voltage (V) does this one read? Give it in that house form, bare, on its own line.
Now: V 6.2
